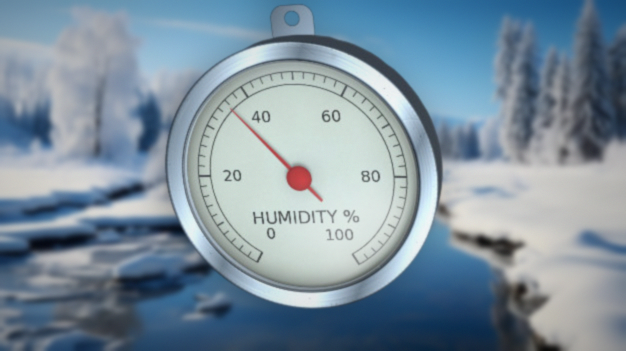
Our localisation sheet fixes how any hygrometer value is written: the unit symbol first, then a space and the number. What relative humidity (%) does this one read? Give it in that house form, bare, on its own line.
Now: % 36
